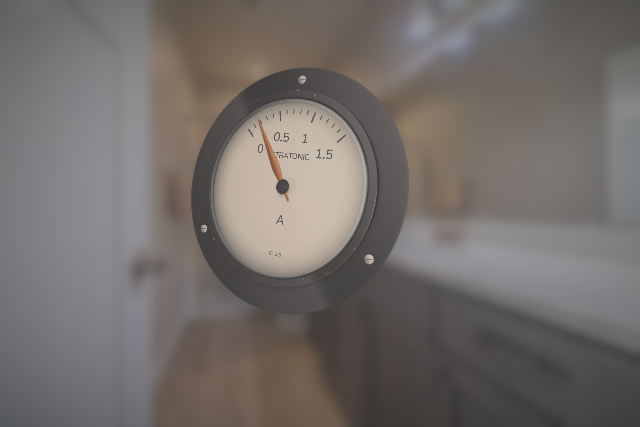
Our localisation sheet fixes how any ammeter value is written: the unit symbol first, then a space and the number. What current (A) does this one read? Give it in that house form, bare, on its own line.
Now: A 0.2
